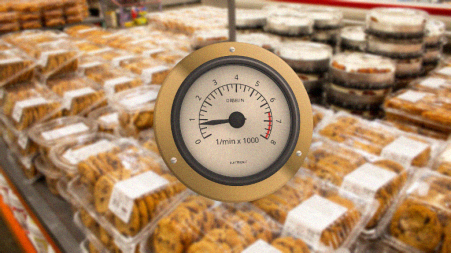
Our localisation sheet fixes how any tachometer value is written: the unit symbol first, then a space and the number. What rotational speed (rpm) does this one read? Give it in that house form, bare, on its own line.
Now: rpm 750
